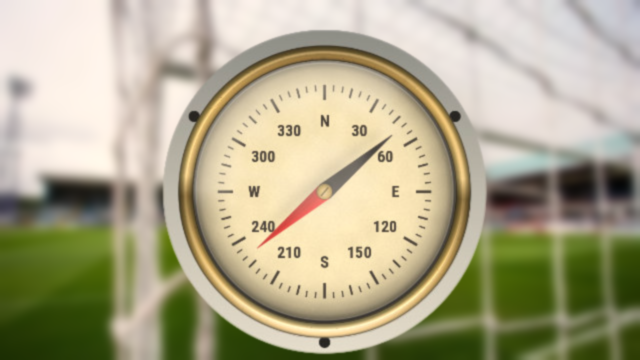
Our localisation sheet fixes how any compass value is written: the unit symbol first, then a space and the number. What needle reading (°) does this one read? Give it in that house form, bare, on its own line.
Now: ° 230
